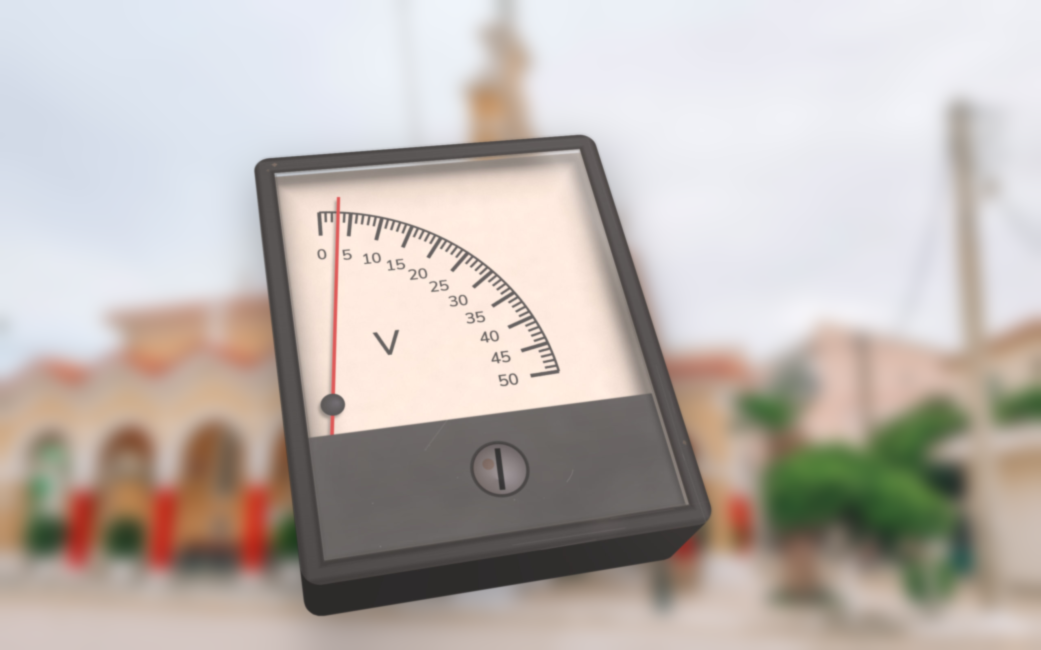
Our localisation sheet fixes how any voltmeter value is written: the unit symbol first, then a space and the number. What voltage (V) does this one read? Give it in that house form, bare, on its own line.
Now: V 3
